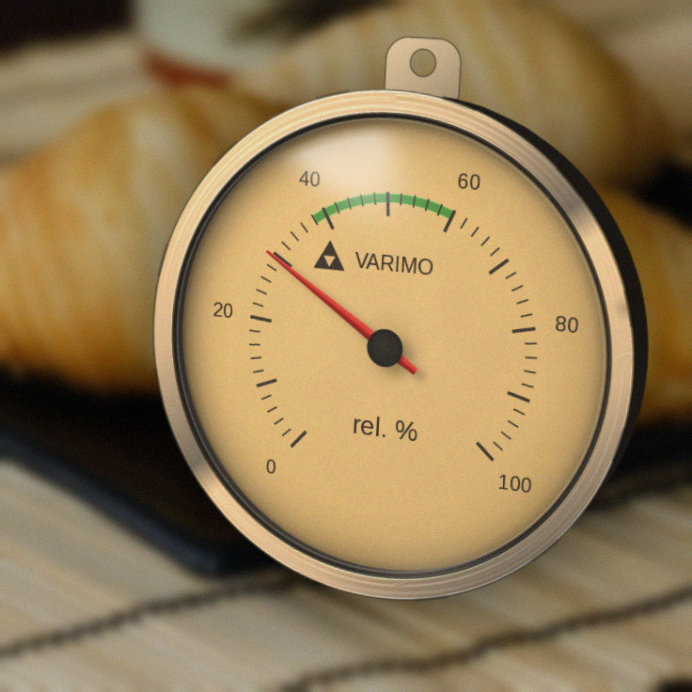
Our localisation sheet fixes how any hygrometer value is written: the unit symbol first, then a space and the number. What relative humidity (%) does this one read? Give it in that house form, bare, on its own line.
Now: % 30
